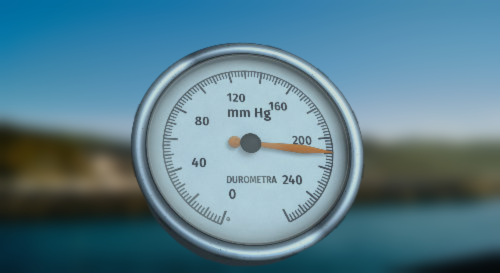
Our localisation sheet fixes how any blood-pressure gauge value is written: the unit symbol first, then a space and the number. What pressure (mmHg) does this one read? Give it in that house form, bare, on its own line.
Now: mmHg 210
